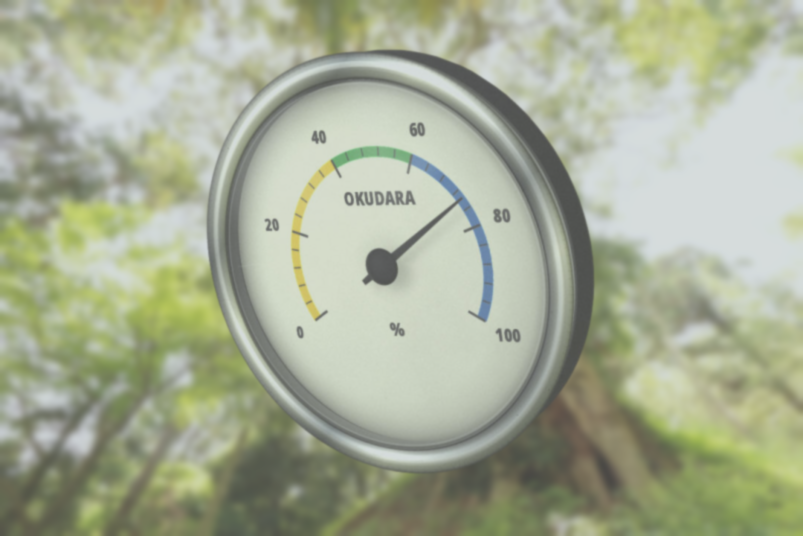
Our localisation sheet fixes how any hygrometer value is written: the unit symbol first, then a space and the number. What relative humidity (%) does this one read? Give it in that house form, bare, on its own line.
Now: % 74
